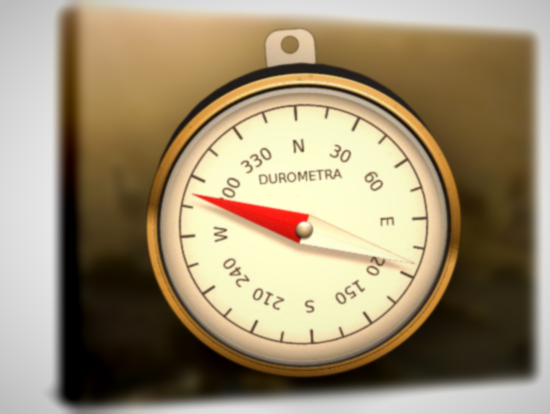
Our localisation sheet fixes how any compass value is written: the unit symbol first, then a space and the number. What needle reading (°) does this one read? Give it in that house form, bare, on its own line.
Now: ° 292.5
